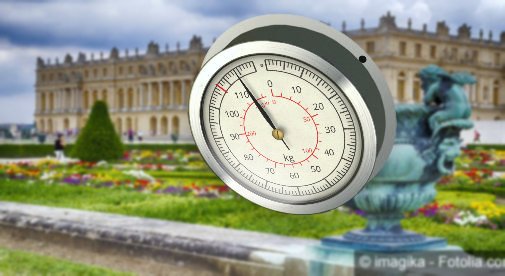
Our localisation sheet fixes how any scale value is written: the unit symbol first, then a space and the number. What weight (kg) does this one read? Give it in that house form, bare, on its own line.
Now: kg 115
